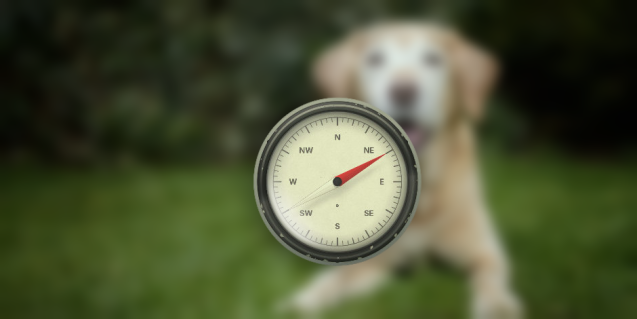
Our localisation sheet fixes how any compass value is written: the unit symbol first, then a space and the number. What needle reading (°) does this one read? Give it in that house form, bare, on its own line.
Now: ° 60
